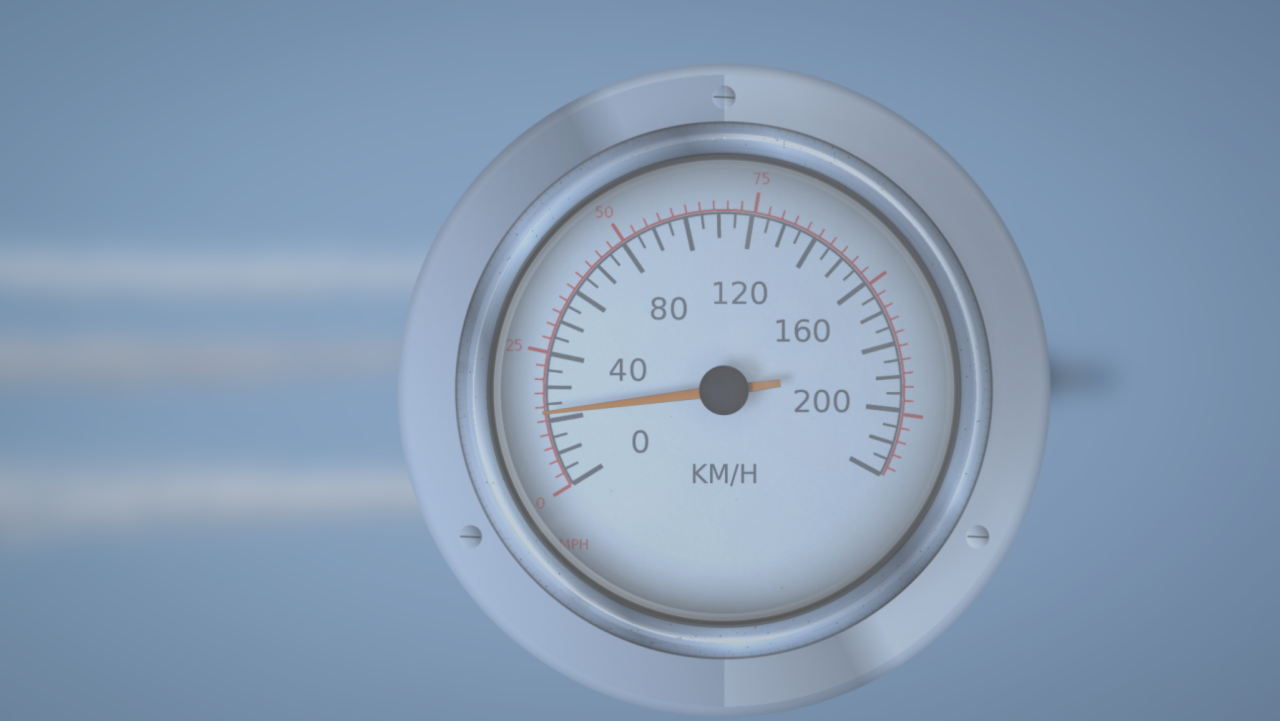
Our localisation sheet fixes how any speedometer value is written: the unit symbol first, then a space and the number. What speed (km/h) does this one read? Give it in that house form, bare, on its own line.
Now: km/h 22.5
